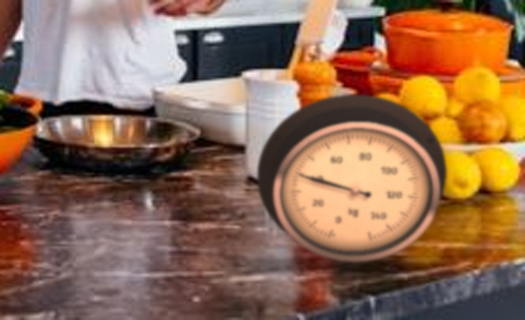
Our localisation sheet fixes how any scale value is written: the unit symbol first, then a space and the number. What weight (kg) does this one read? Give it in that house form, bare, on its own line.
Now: kg 40
